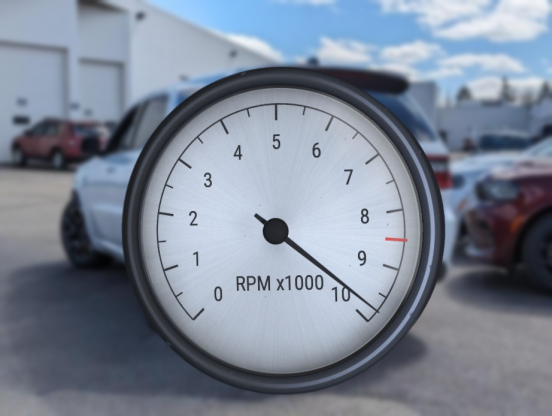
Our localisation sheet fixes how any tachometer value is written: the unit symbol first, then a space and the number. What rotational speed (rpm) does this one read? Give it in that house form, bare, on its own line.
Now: rpm 9750
